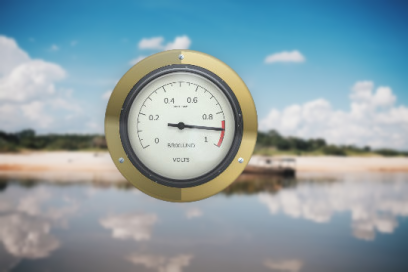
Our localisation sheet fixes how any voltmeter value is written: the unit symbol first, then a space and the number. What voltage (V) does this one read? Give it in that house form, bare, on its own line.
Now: V 0.9
